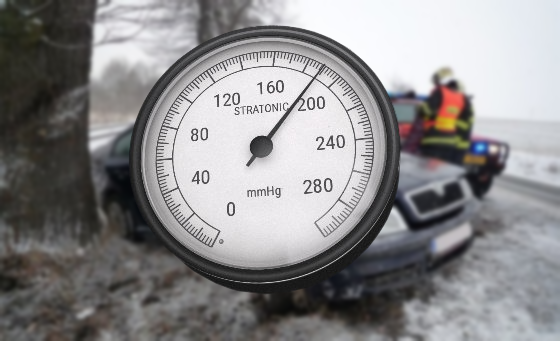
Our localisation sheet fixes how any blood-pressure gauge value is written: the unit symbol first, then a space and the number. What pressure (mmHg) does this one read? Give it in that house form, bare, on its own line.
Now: mmHg 190
